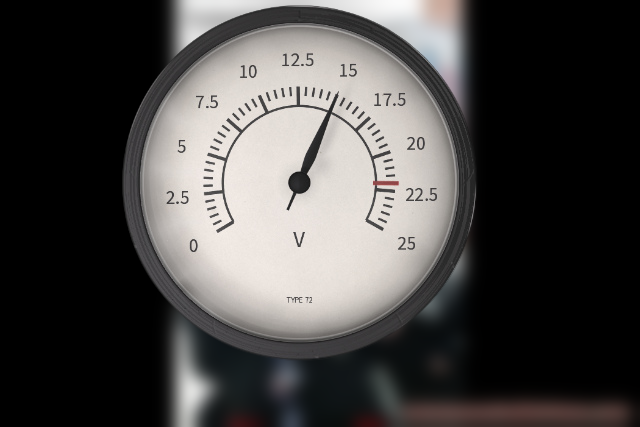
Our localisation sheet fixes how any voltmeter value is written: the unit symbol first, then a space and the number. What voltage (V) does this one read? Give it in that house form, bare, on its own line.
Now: V 15
